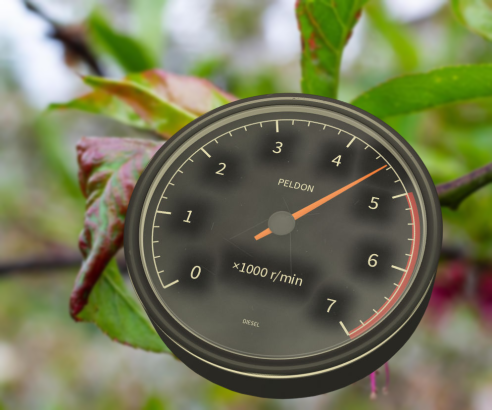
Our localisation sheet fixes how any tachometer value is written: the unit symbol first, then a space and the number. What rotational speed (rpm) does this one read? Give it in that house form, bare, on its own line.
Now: rpm 4600
